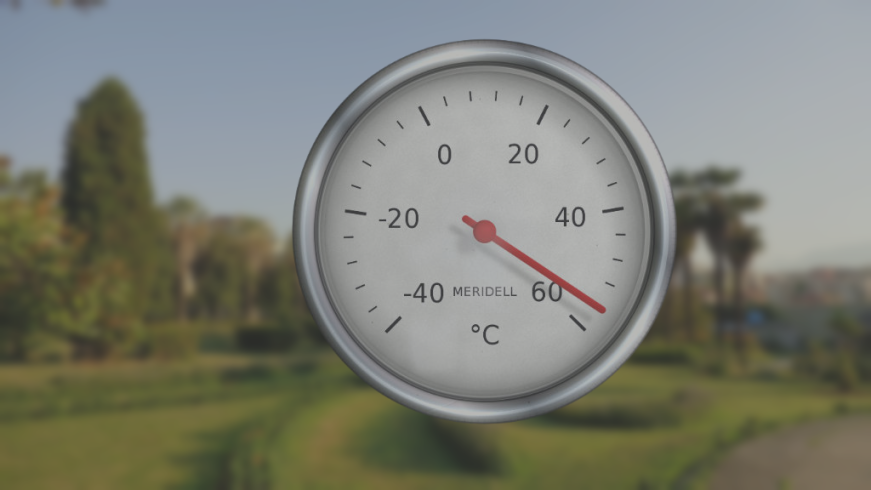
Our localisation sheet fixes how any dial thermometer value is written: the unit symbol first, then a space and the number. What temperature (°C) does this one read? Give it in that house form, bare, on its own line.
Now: °C 56
